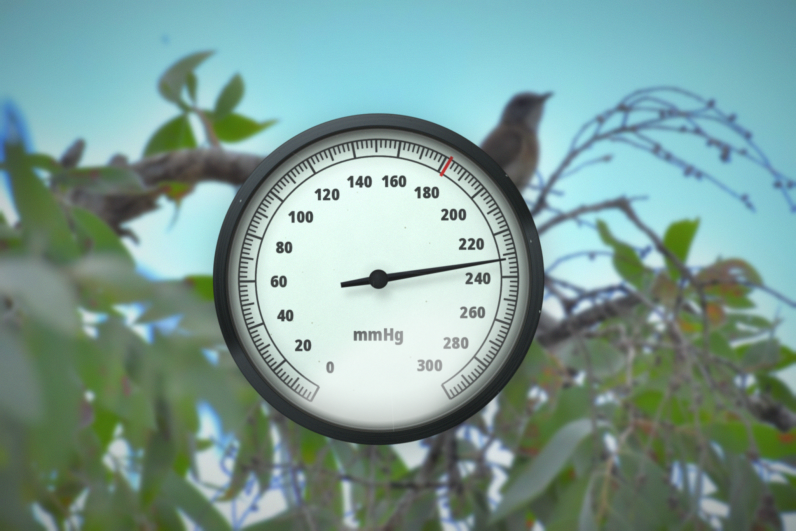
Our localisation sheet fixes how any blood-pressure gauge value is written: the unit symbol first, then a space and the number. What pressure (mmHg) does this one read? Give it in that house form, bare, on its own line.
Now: mmHg 232
